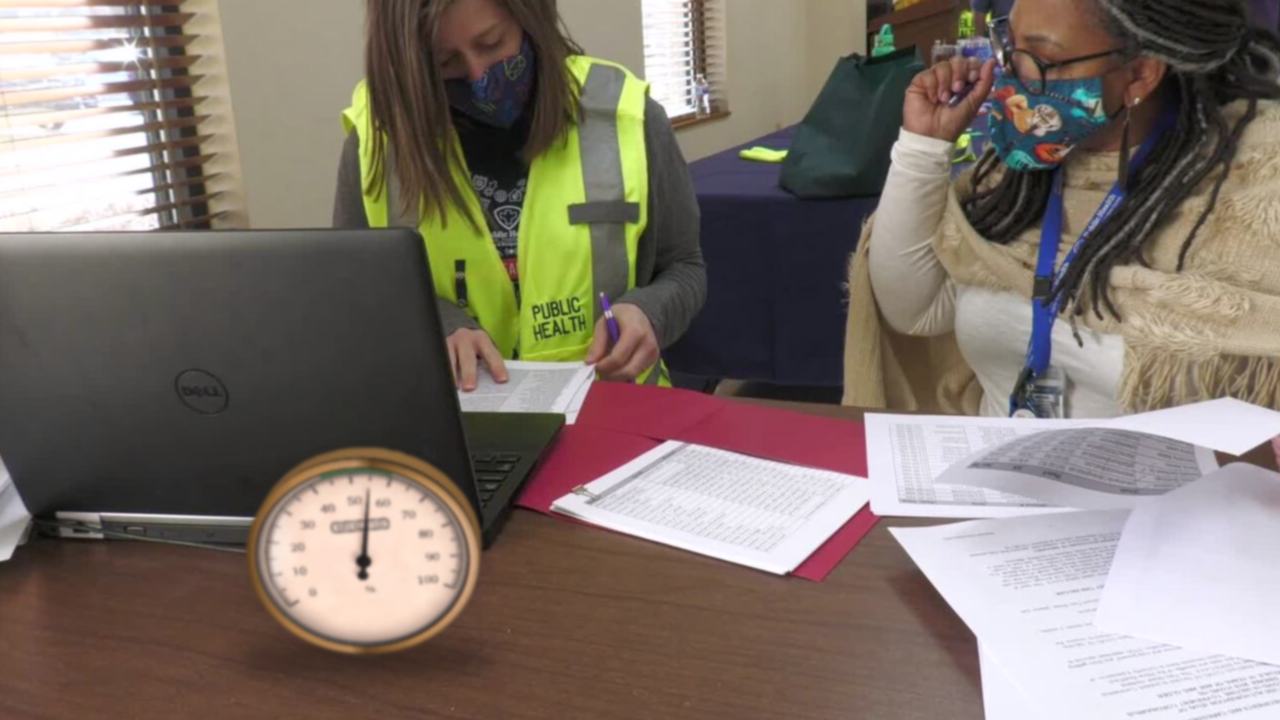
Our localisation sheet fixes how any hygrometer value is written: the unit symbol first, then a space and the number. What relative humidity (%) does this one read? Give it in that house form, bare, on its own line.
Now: % 55
